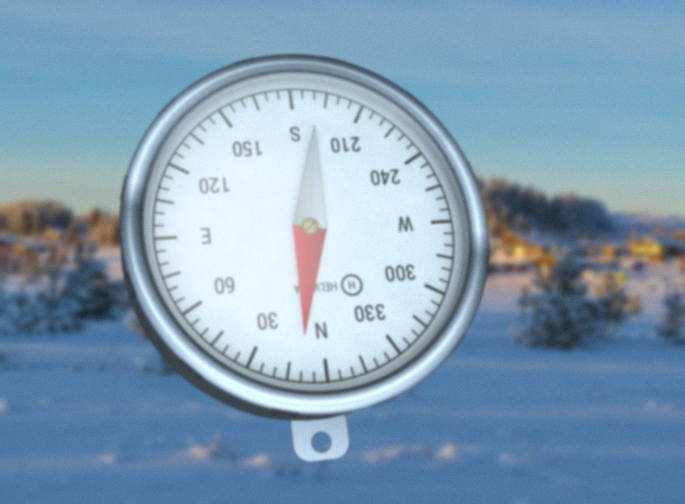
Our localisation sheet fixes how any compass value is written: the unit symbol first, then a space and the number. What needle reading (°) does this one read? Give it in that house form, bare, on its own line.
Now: ° 10
